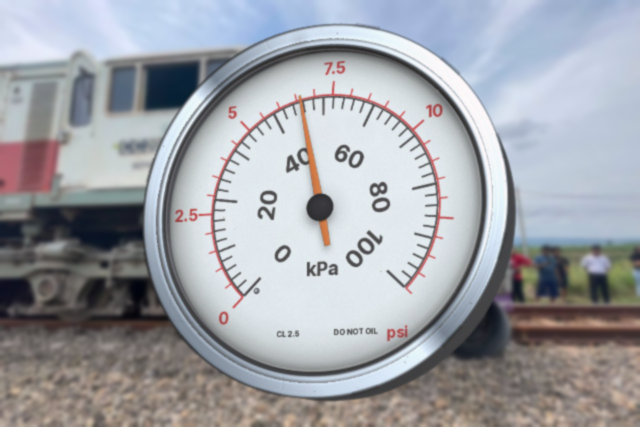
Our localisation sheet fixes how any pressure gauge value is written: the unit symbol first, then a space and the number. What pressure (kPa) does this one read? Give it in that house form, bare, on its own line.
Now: kPa 46
